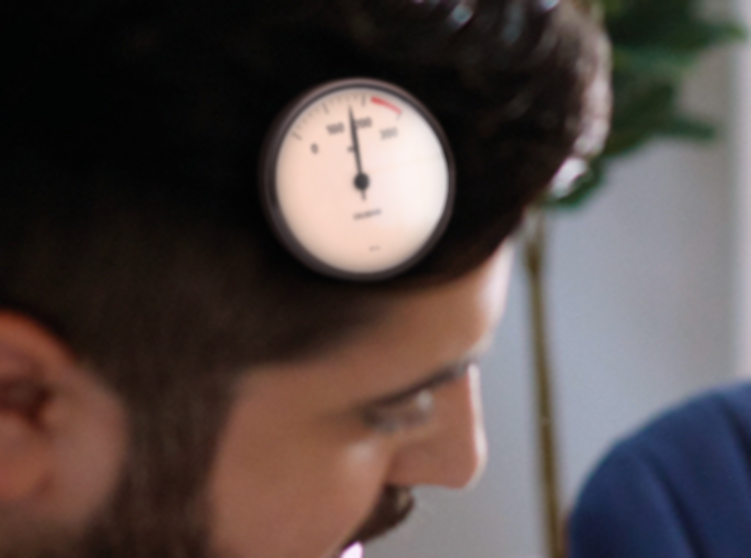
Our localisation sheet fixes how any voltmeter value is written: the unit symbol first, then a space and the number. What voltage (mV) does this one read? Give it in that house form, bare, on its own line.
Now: mV 160
